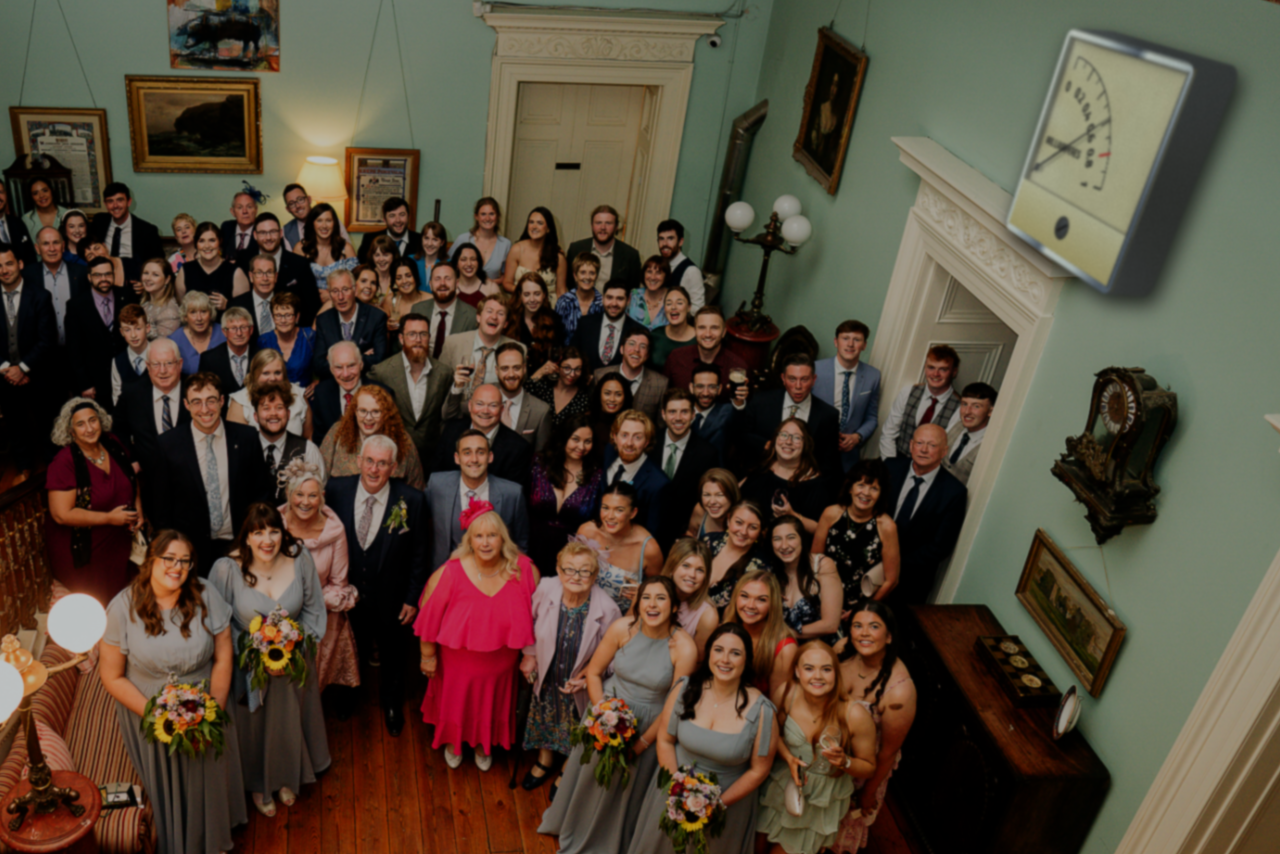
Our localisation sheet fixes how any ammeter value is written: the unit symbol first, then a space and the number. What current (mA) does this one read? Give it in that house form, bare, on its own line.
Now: mA 0.6
